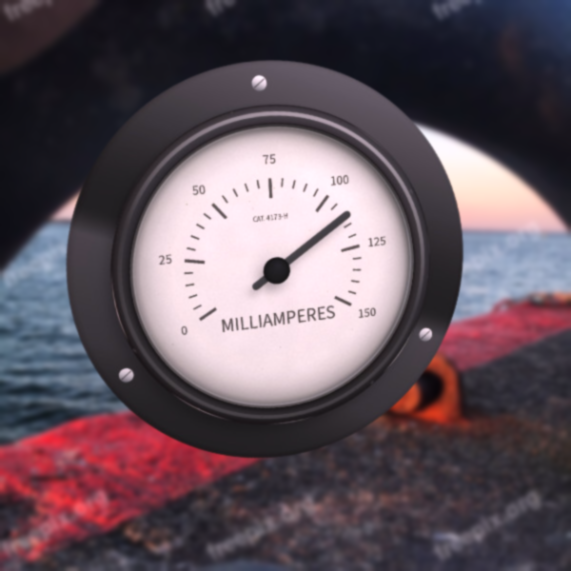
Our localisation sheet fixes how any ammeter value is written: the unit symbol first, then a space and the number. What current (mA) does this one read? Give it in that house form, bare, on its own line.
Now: mA 110
